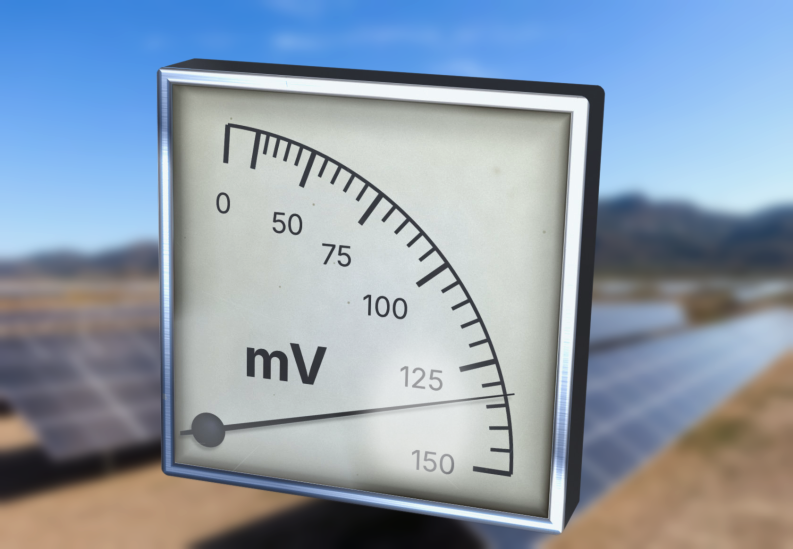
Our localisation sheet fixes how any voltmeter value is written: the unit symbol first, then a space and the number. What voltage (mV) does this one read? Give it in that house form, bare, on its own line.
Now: mV 132.5
